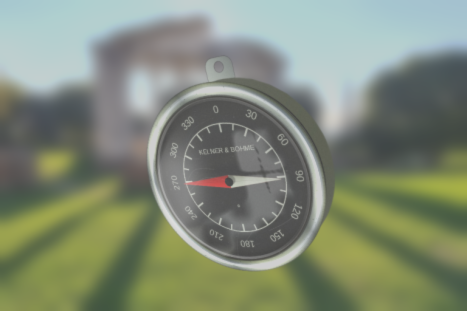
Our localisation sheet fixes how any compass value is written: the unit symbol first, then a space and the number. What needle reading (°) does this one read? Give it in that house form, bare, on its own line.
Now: ° 270
